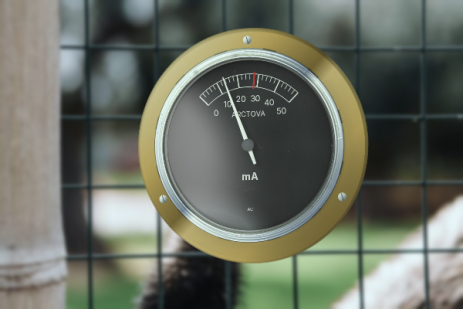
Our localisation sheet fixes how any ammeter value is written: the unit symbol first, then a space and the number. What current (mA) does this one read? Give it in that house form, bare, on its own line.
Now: mA 14
